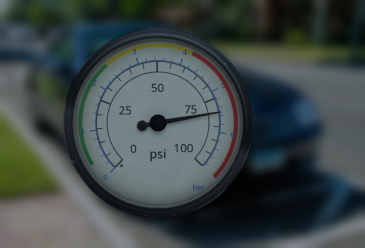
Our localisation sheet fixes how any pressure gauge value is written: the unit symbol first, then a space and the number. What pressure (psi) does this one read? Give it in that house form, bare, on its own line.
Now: psi 80
